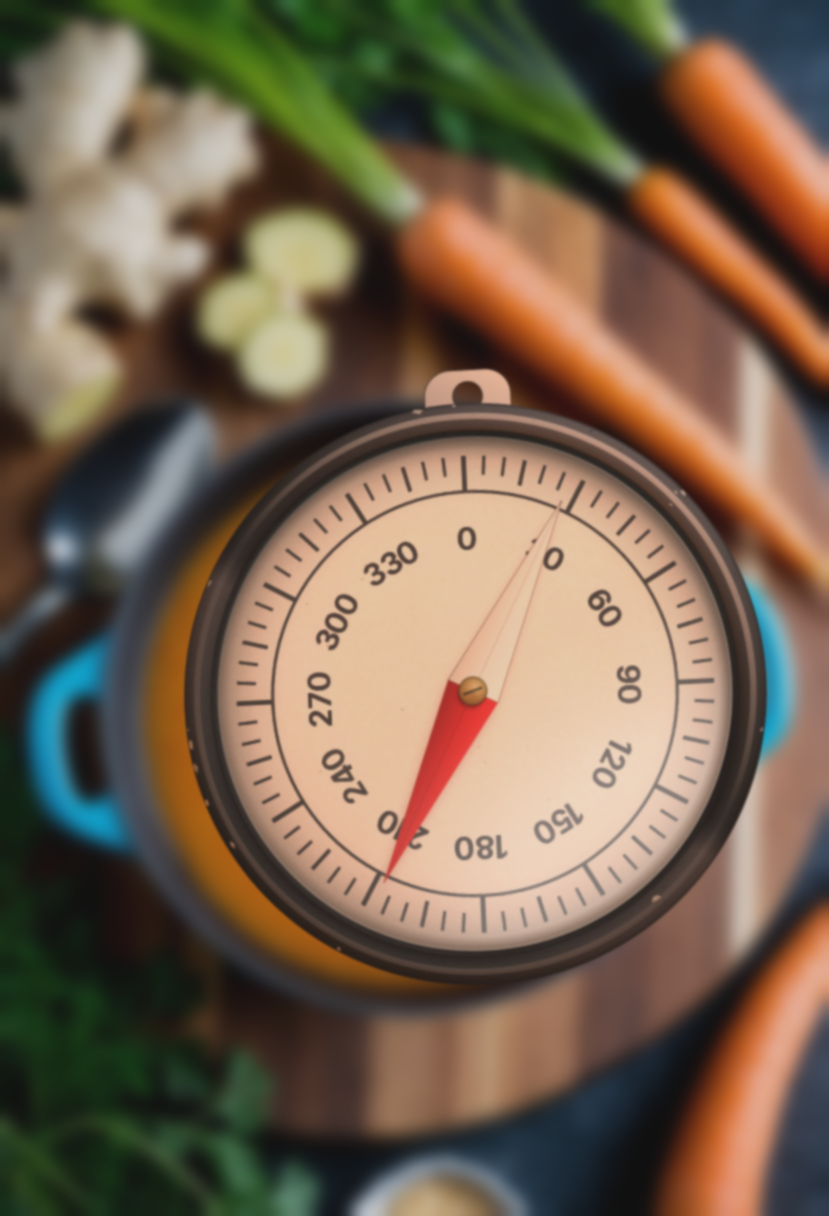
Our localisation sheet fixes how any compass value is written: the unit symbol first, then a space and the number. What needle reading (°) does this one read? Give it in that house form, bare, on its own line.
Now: ° 207.5
